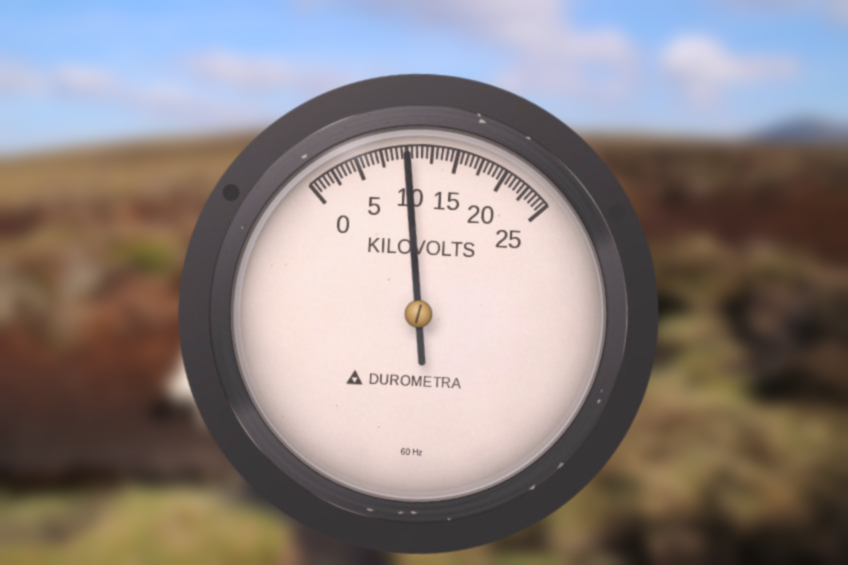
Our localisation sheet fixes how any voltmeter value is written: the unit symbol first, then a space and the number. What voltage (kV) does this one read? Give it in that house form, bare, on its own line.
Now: kV 10
